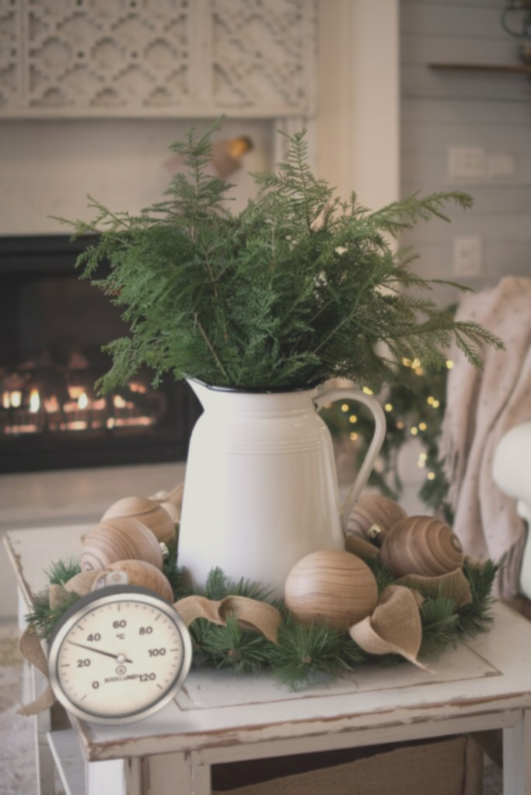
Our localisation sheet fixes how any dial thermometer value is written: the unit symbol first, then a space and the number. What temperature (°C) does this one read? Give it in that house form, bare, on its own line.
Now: °C 32
